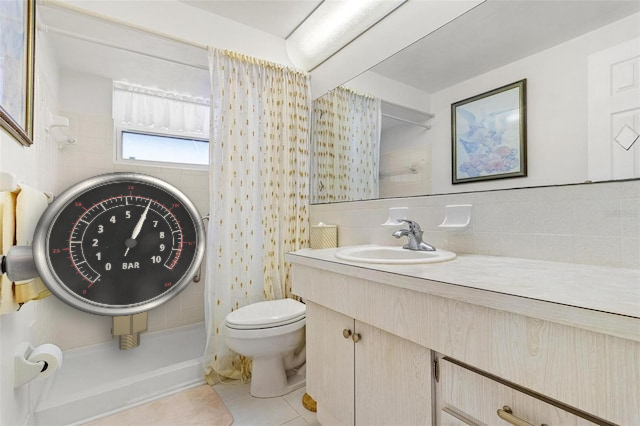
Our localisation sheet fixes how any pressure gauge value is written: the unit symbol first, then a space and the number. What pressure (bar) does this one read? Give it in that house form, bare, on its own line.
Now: bar 6
